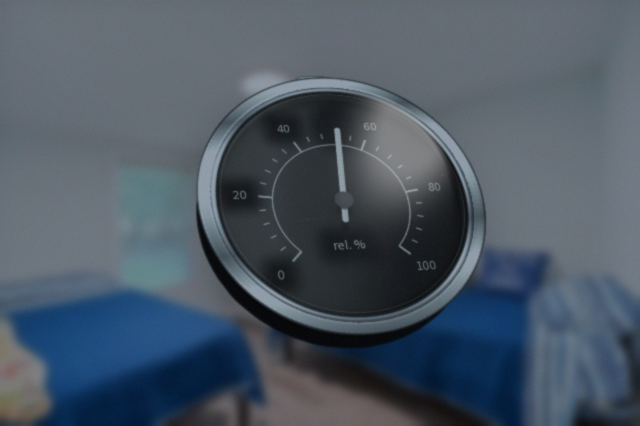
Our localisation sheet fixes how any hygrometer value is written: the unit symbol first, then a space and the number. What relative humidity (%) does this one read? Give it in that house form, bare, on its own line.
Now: % 52
